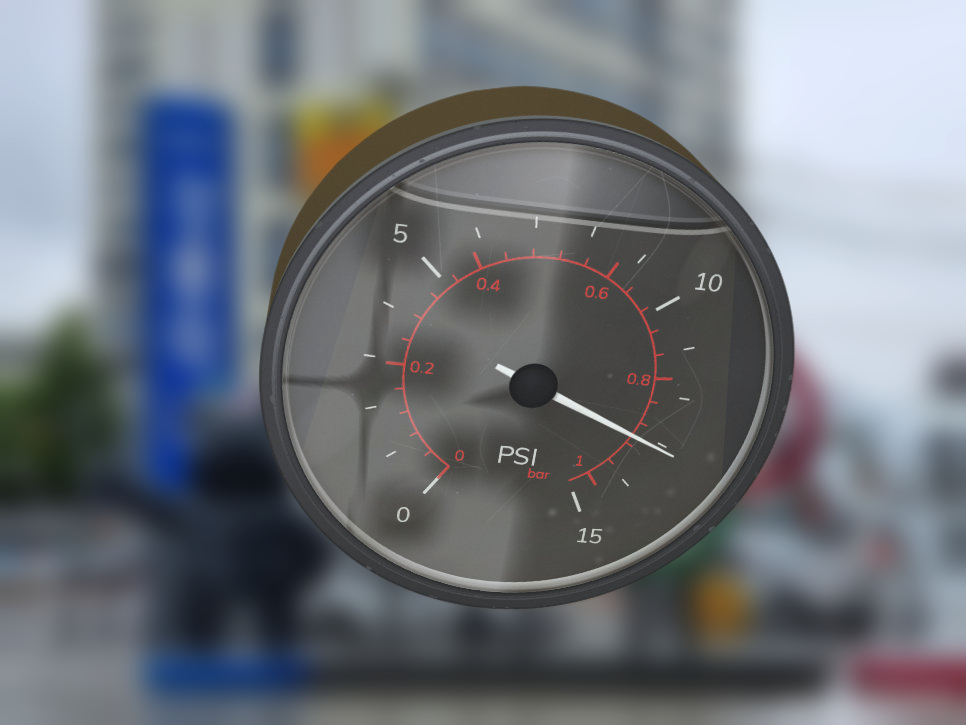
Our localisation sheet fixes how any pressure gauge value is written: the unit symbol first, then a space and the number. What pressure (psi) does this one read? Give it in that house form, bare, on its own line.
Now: psi 13
